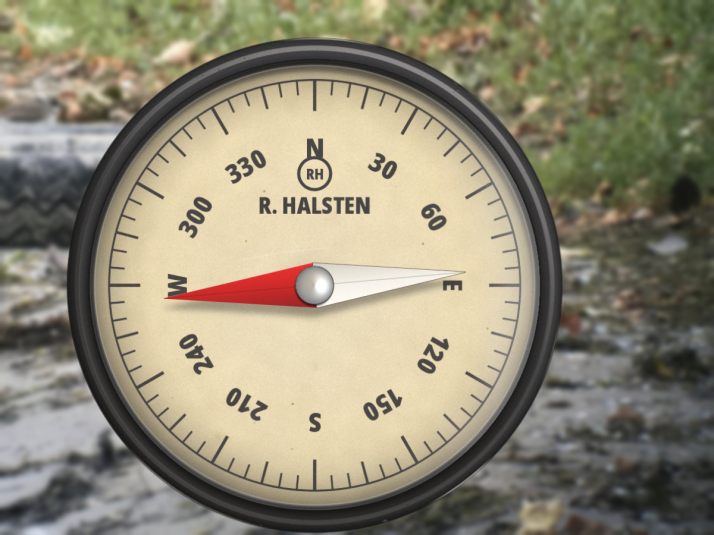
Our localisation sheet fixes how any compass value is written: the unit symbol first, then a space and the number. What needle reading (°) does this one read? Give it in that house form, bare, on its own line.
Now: ° 265
